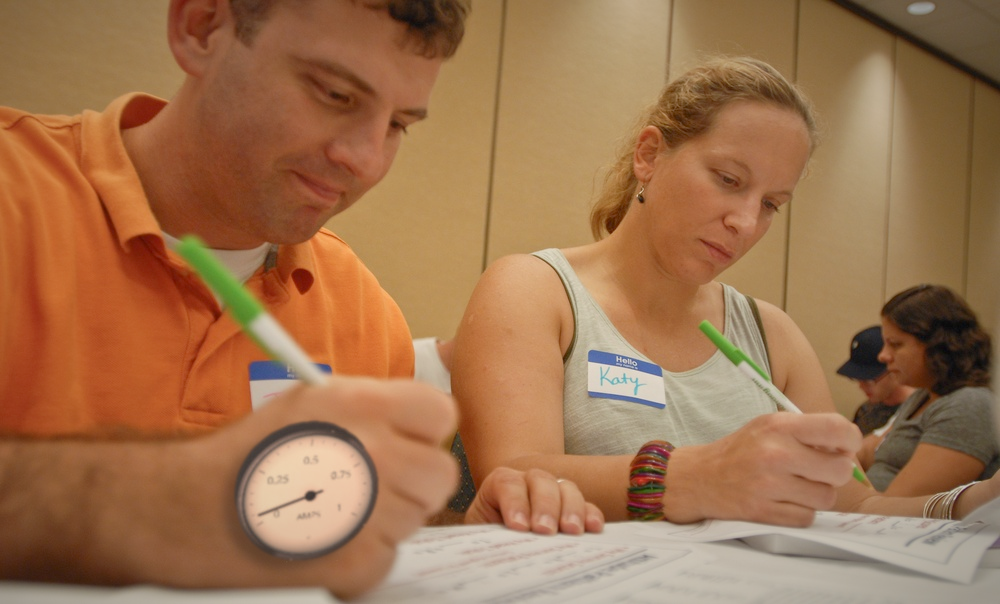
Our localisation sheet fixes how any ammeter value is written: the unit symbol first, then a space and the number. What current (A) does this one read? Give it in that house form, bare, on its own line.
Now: A 0.05
